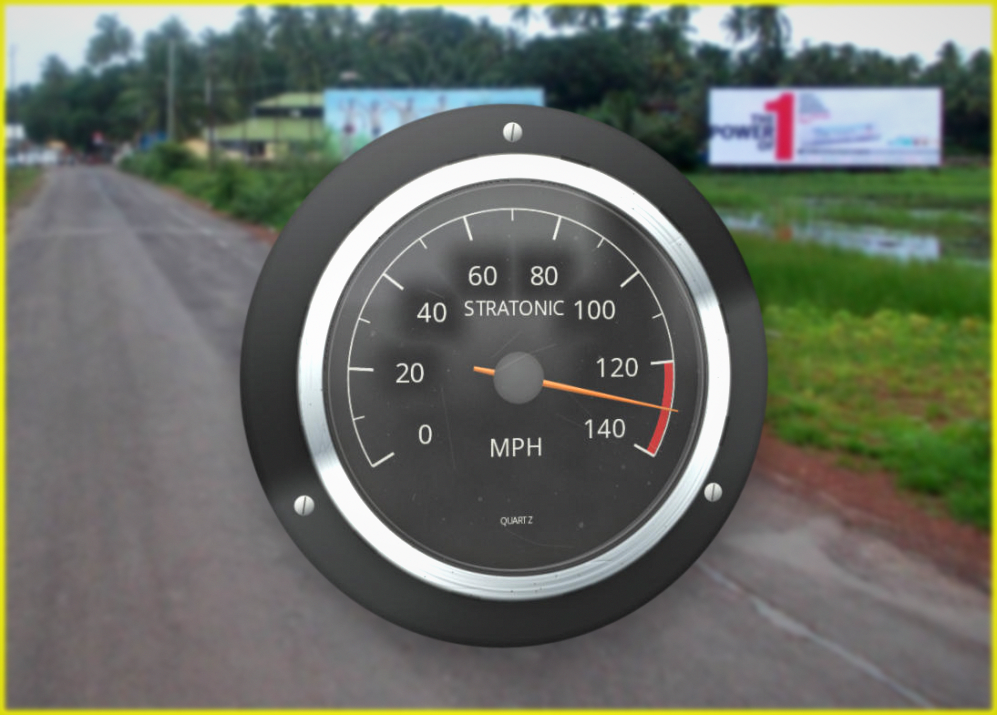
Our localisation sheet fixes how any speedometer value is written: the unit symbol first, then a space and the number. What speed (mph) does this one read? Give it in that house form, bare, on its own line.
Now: mph 130
